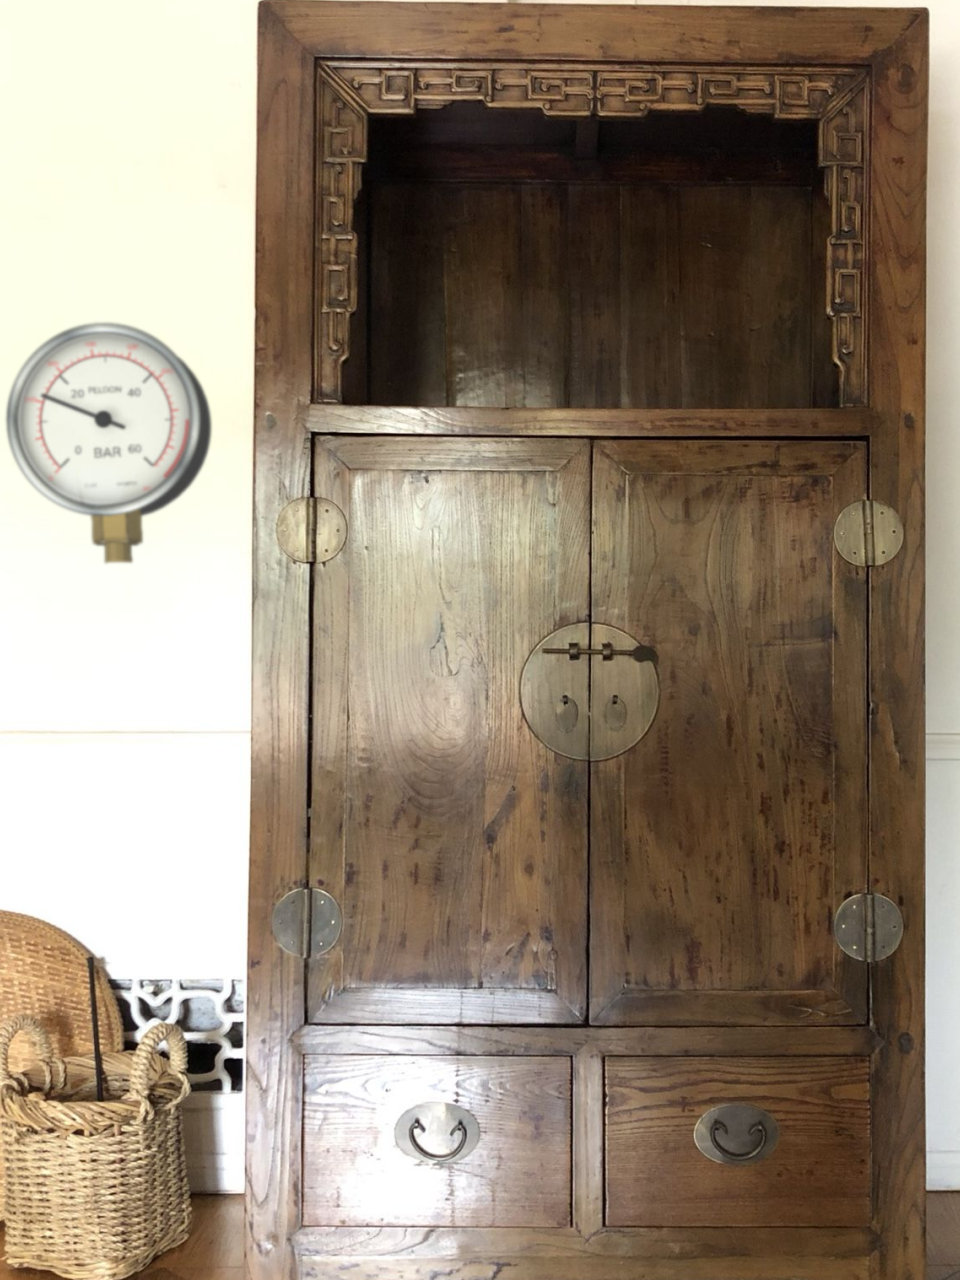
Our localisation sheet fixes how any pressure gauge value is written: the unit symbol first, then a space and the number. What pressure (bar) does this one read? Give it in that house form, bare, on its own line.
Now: bar 15
